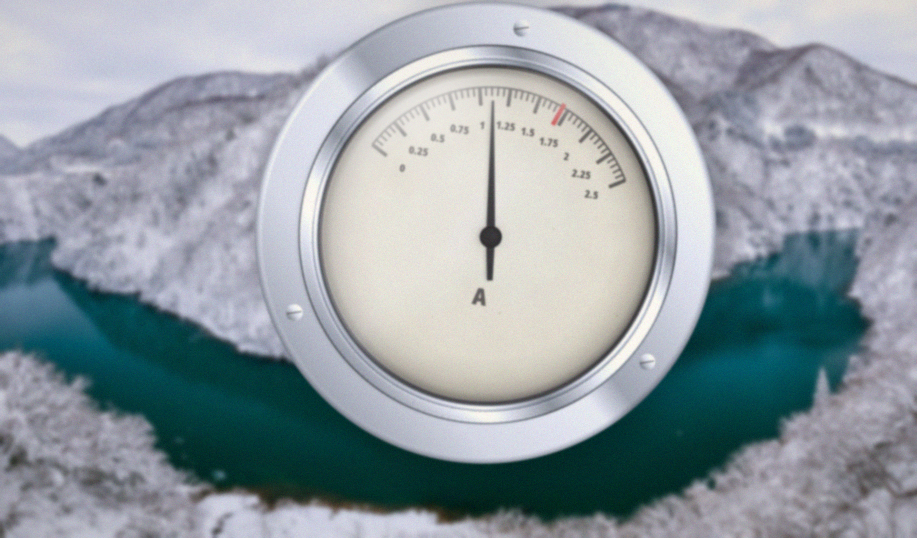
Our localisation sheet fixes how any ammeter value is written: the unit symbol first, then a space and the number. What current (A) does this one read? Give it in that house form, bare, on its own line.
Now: A 1.1
